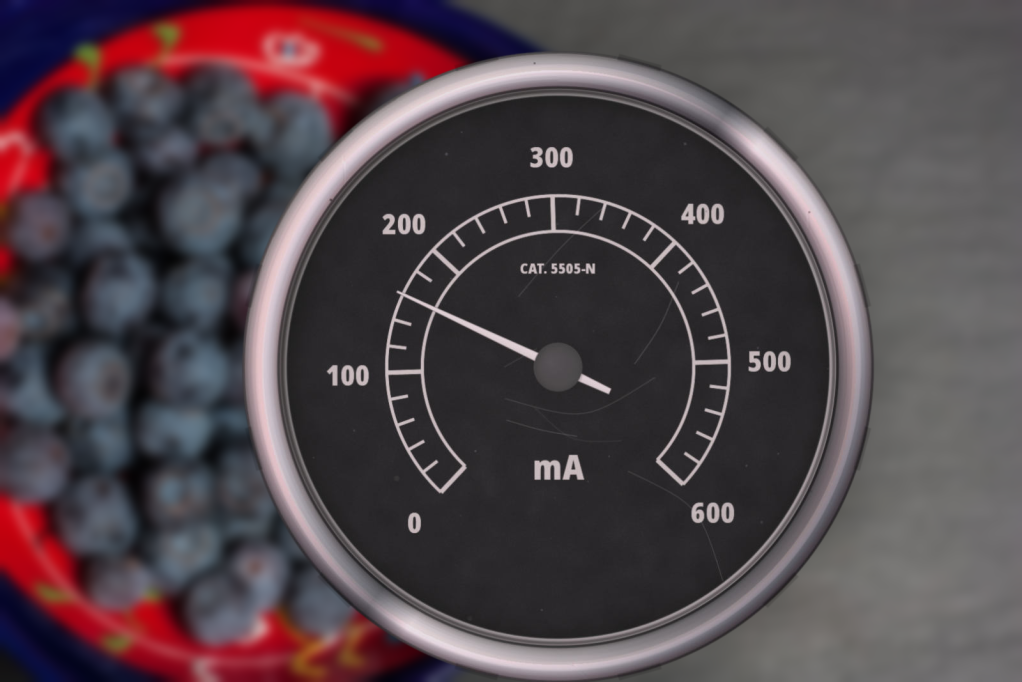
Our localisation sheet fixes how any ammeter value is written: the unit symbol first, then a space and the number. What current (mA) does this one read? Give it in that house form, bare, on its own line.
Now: mA 160
